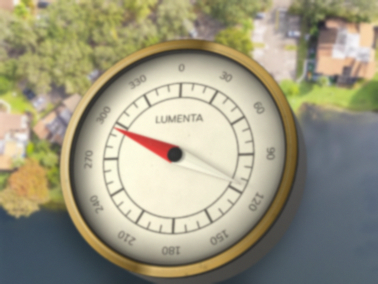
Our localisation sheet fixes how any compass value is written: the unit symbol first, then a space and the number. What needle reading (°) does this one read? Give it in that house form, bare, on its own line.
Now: ° 295
